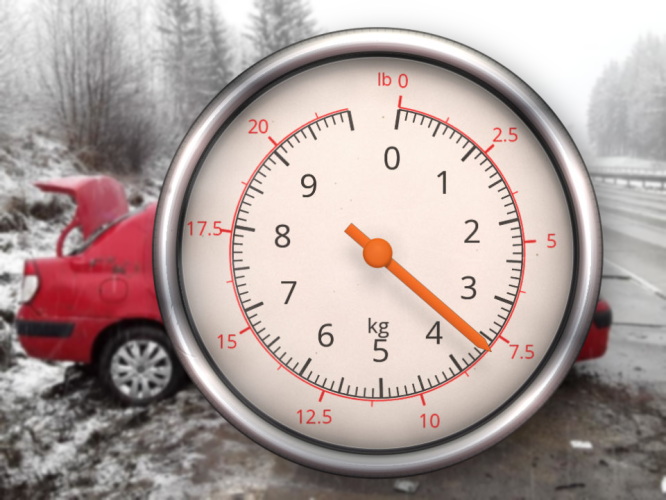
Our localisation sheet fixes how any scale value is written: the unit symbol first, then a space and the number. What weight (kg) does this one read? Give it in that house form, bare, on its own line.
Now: kg 3.6
